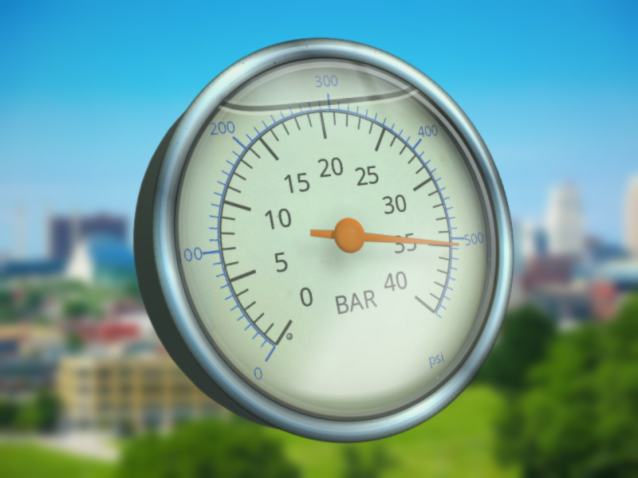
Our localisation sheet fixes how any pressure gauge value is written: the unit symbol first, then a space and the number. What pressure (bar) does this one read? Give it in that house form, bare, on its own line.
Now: bar 35
